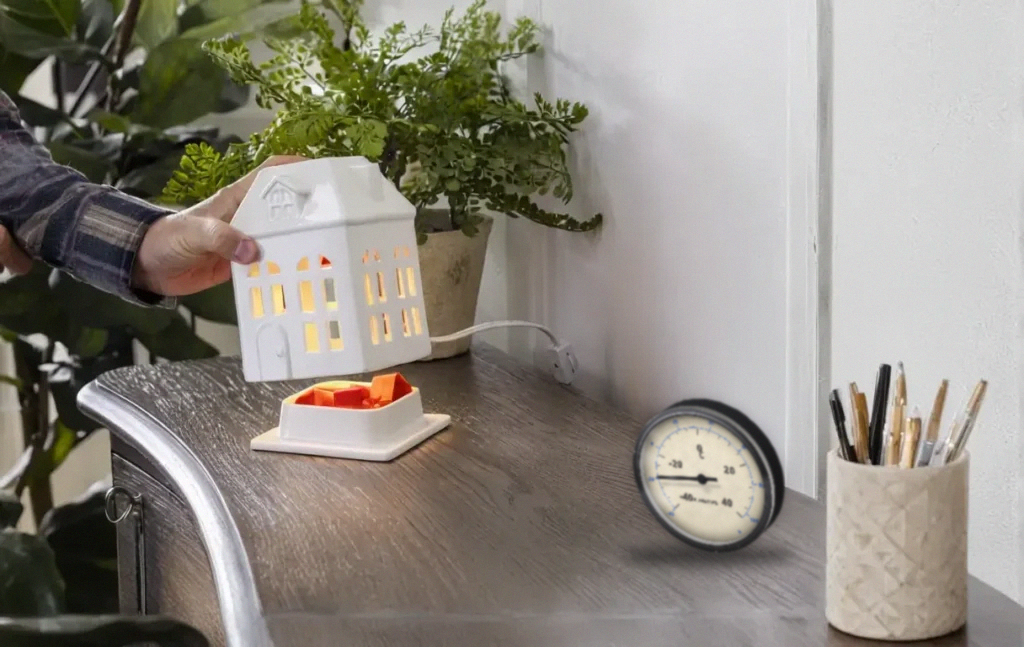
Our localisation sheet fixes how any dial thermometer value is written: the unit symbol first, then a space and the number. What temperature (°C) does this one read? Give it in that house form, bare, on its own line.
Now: °C -28
